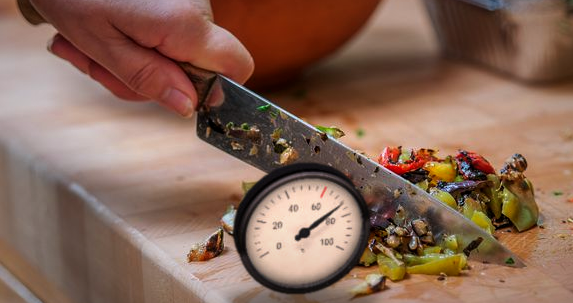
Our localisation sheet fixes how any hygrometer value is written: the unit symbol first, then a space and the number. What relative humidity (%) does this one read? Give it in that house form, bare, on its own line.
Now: % 72
